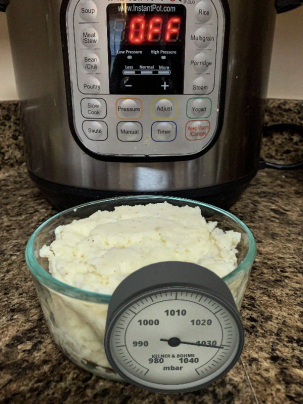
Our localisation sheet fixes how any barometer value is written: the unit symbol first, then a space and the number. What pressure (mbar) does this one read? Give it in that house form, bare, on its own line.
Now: mbar 1030
